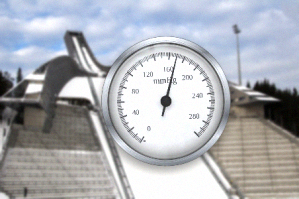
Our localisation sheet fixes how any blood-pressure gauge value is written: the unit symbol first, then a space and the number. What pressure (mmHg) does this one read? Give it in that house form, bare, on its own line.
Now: mmHg 170
